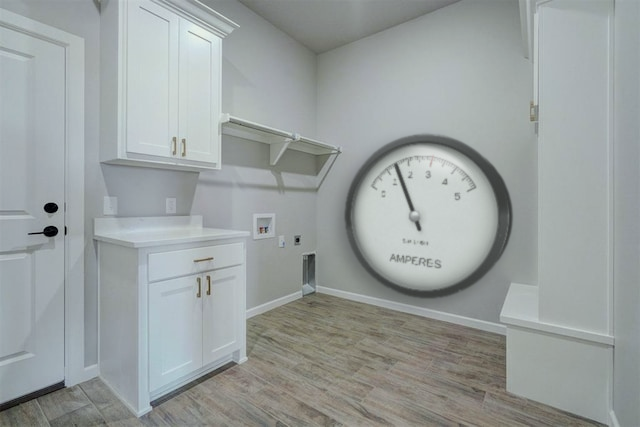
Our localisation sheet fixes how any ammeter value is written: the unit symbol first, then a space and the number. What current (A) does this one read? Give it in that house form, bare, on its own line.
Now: A 1.5
